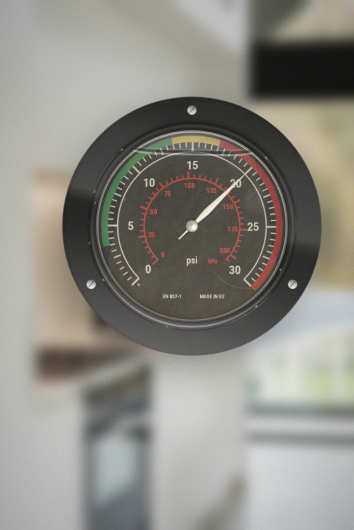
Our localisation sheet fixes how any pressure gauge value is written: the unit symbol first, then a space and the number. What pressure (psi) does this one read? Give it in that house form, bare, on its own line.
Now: psi 20
